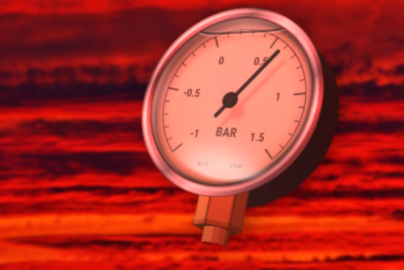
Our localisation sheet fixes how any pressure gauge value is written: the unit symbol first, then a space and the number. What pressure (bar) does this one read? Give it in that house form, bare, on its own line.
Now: bar 0.6
